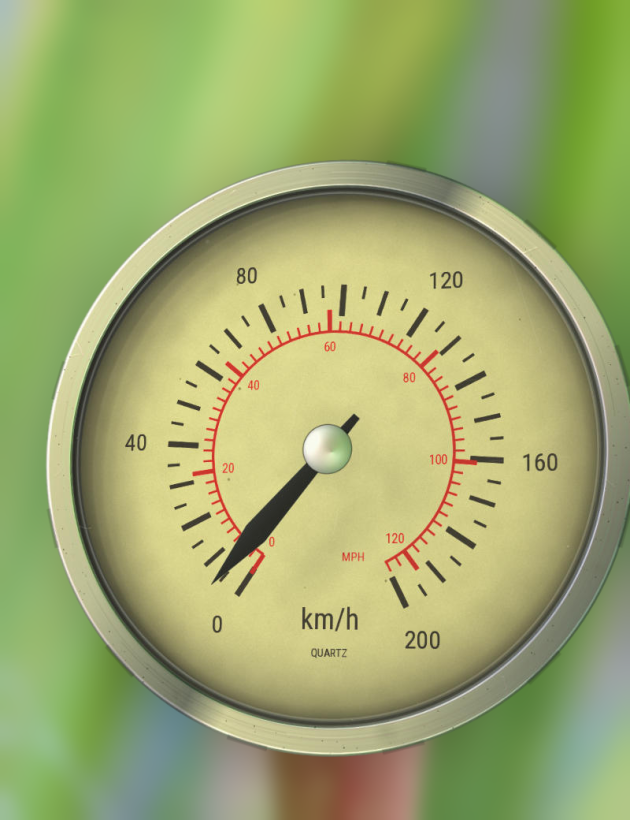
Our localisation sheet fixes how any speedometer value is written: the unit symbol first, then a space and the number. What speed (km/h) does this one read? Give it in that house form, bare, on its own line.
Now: km/h 5
